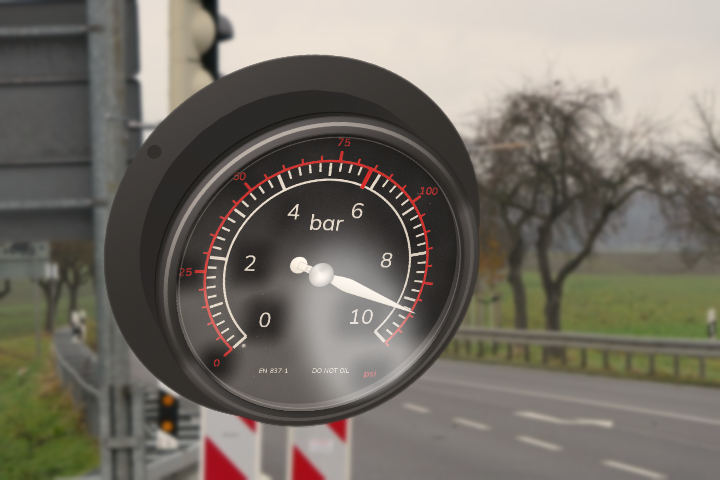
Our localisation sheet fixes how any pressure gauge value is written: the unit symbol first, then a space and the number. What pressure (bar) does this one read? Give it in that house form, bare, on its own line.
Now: bar 9.2
